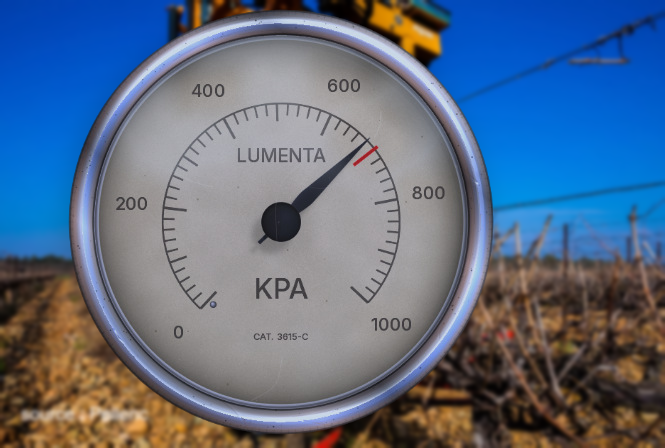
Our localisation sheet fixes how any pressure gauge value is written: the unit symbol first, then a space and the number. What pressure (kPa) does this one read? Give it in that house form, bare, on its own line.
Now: kPa 680
